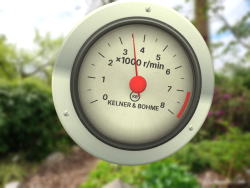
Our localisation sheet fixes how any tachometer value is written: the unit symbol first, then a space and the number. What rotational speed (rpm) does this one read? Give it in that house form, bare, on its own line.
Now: rpm 3500
